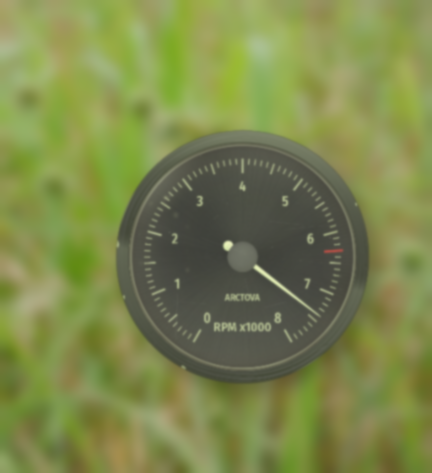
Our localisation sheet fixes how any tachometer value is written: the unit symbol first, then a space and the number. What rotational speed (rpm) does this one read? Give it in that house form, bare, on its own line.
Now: rpm 7400
